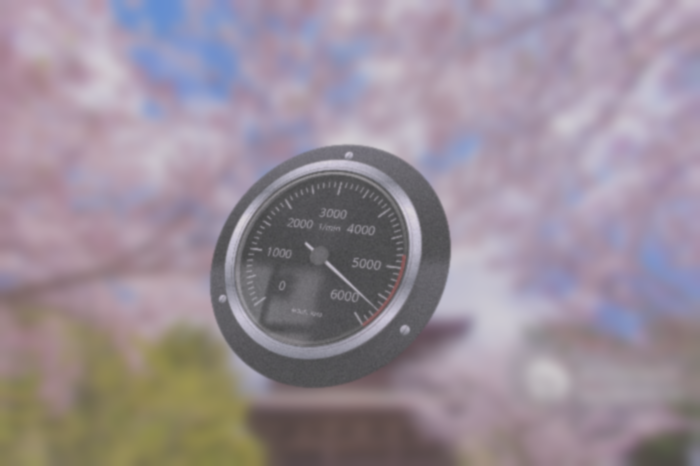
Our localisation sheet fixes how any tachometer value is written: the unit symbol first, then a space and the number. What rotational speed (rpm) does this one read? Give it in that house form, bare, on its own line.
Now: rpm 5700
